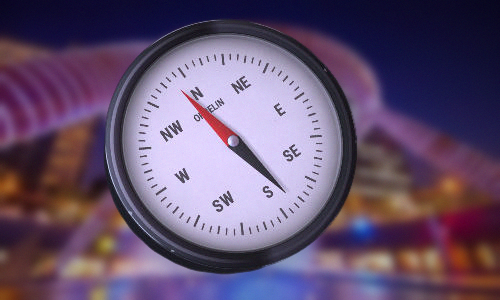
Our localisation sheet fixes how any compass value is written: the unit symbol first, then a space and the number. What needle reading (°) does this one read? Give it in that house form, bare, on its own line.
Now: ° 350
